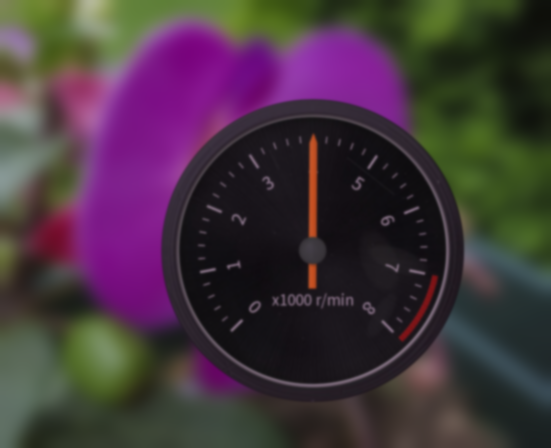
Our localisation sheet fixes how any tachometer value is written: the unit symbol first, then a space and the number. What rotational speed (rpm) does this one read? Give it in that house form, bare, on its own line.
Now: rpm 4000
